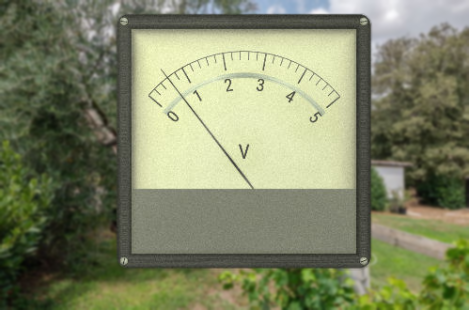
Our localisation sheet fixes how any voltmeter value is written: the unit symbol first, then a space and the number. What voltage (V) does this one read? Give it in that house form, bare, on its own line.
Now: V 0.6
